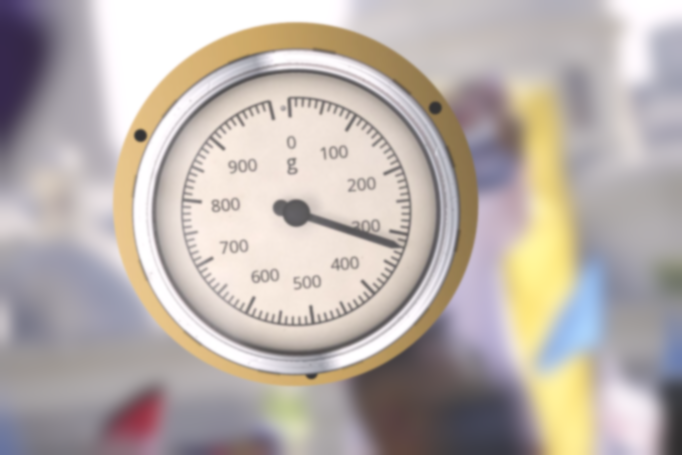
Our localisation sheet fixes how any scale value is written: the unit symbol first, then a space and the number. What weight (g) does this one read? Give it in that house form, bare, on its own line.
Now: g 320
